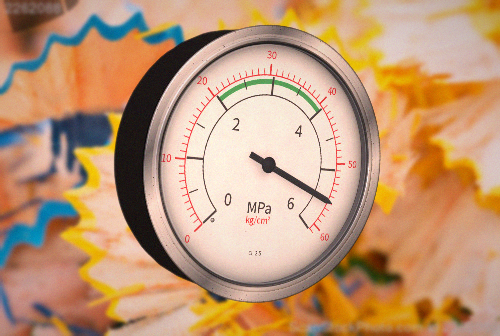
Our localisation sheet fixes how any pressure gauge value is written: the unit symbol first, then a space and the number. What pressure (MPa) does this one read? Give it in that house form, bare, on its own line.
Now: MPa 5.5
